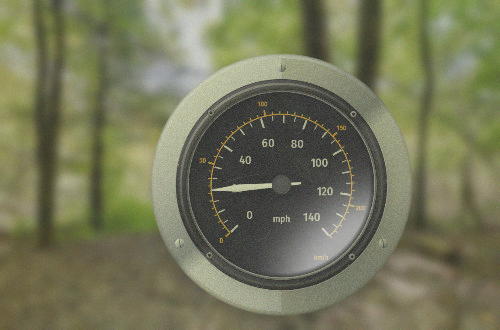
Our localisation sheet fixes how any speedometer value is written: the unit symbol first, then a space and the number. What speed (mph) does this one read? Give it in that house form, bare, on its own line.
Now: mph 20
